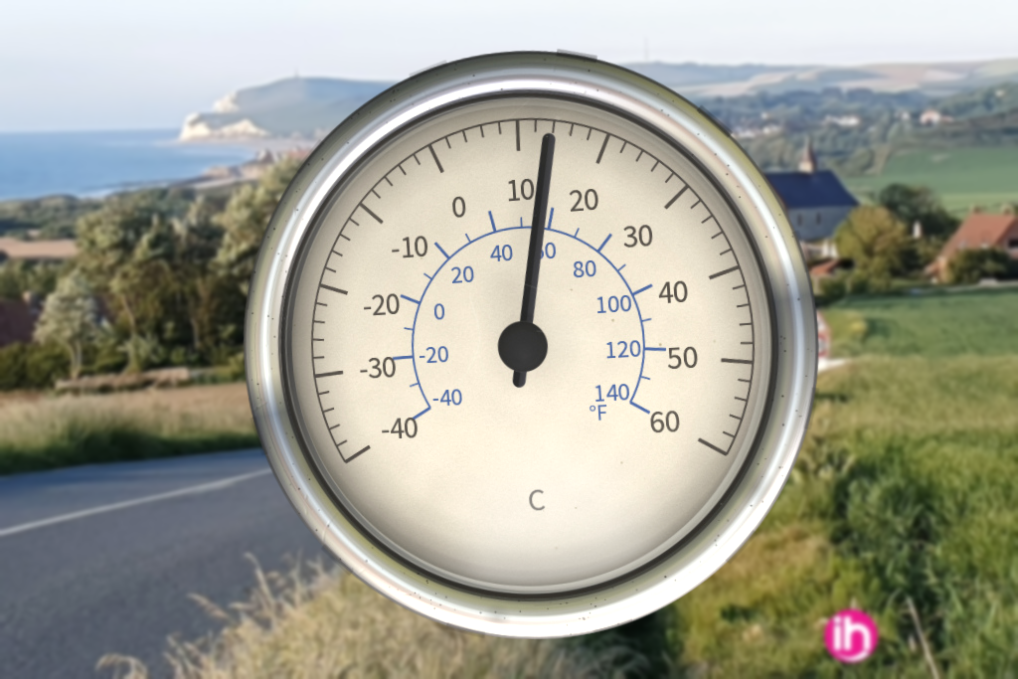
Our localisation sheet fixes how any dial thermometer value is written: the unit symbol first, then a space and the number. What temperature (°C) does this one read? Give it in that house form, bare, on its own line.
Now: °C 14
